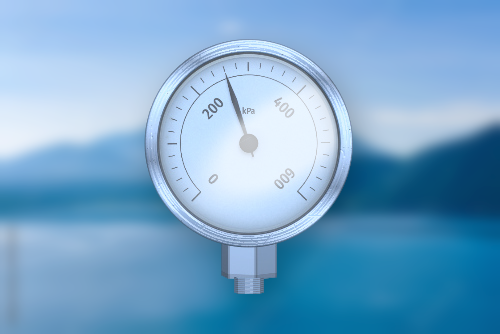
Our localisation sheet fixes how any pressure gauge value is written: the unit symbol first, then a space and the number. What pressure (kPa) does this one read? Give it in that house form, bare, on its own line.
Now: kPa 260
